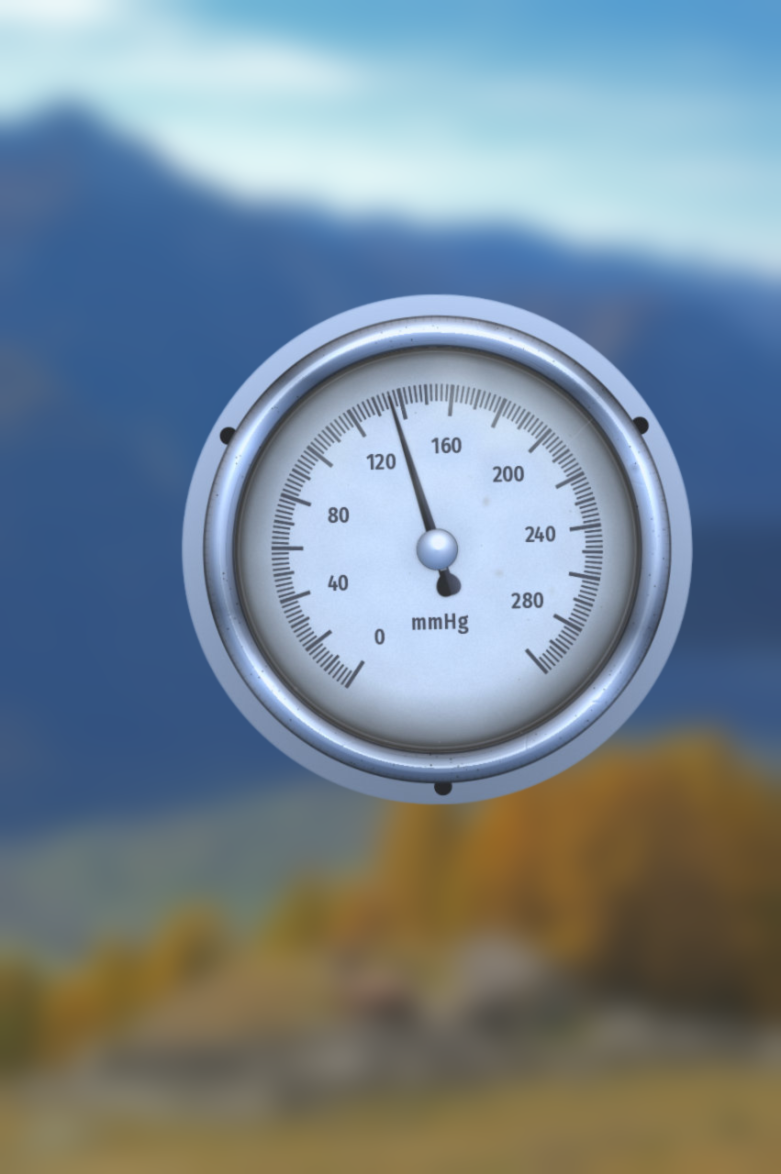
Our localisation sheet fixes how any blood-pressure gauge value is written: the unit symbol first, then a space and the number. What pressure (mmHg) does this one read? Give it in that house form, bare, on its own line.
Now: mmHg 136
